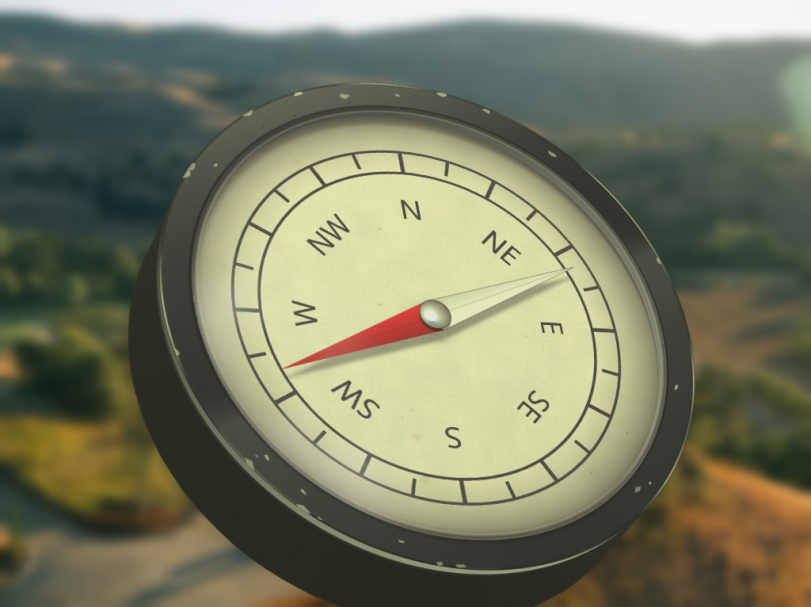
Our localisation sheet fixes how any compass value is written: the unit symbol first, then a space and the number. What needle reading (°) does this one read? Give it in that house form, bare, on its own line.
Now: ° 247.5
